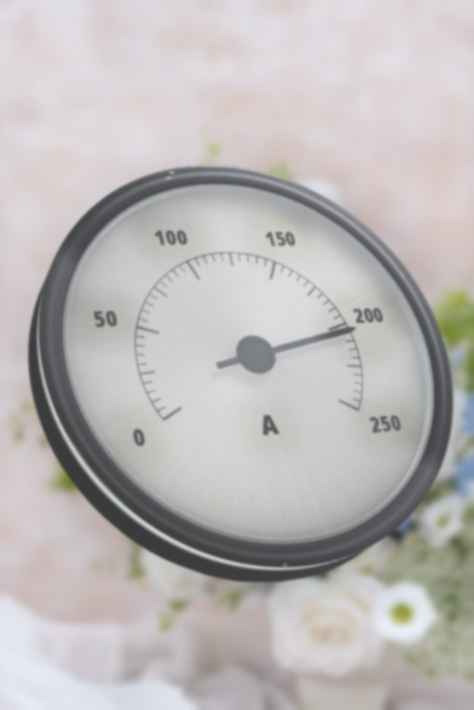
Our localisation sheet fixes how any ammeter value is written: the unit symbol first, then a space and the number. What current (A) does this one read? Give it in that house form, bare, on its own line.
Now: A 205
